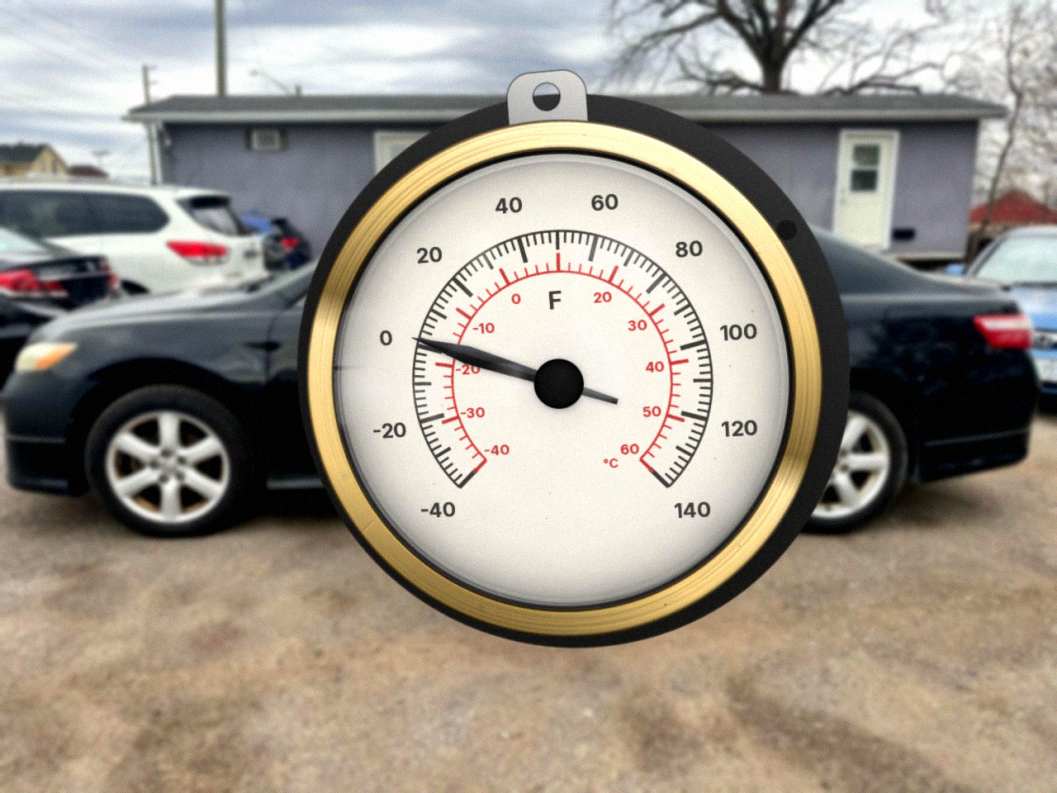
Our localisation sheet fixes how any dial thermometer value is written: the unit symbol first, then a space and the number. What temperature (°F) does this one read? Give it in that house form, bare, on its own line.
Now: °F 2
